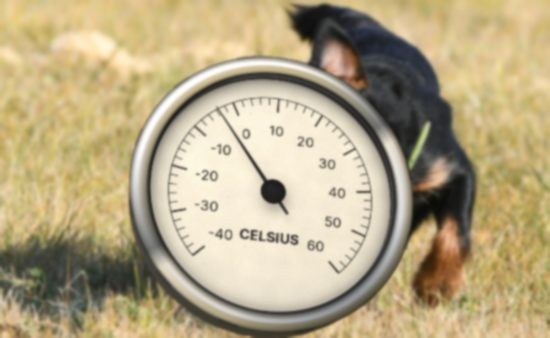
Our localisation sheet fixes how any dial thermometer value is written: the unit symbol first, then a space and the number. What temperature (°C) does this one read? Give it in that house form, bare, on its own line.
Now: °C -4
